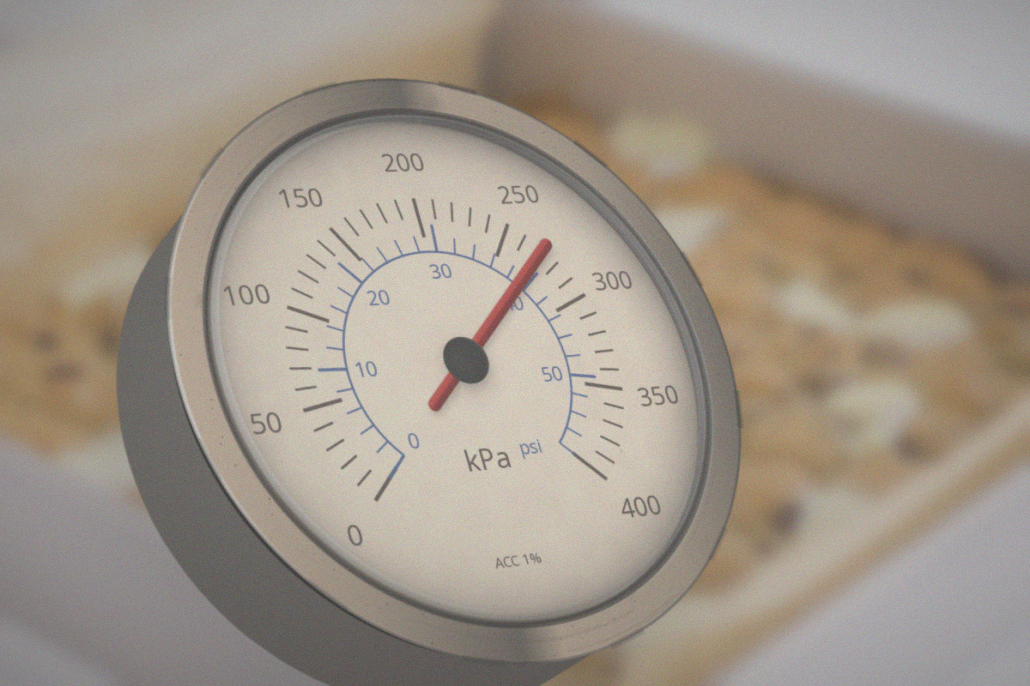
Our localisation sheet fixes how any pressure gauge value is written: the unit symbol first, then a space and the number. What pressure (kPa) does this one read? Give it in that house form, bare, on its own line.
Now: kPa 270
